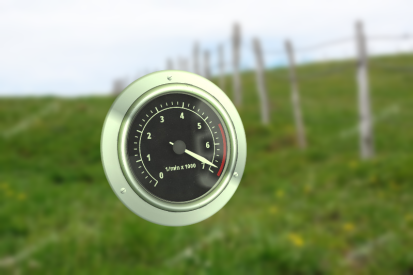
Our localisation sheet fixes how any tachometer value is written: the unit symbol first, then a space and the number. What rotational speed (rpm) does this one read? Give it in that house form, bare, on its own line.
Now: rpm 6800
